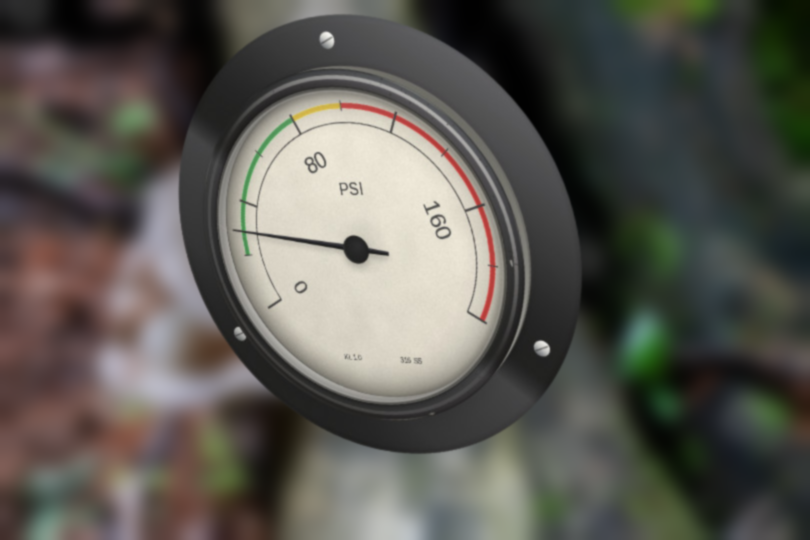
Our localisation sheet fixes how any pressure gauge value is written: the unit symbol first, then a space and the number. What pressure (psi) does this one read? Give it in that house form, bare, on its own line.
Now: psi 30
